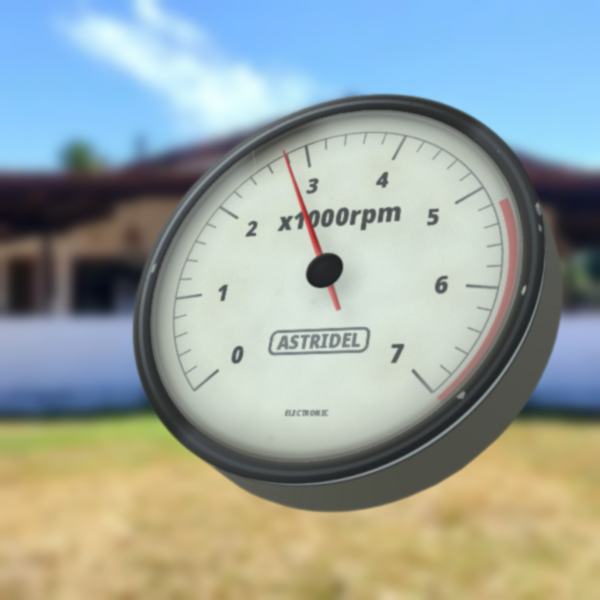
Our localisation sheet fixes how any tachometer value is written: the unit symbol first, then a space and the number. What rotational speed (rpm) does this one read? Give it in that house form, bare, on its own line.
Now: rpm 2800
